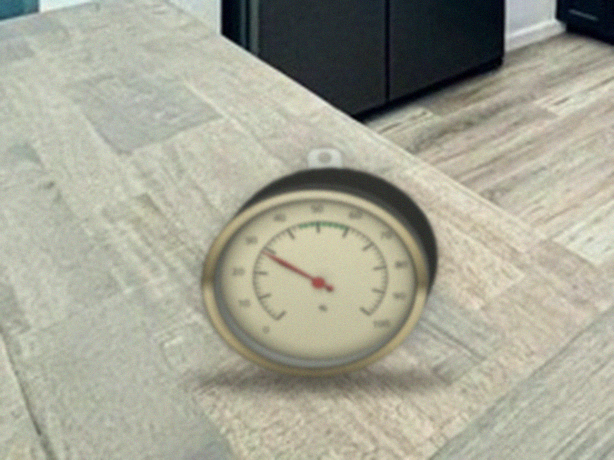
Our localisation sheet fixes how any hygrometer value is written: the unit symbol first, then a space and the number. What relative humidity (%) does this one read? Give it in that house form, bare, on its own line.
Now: % 30
